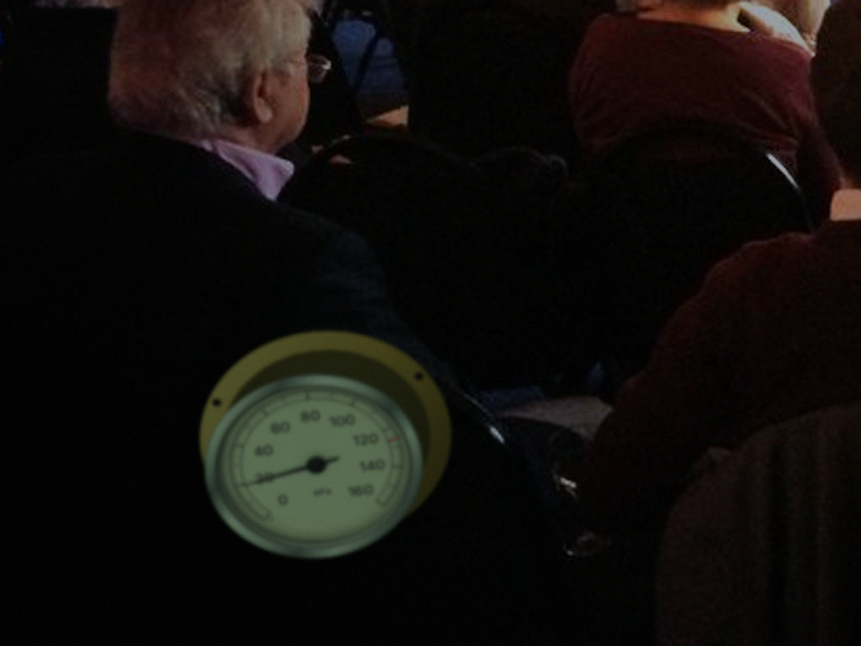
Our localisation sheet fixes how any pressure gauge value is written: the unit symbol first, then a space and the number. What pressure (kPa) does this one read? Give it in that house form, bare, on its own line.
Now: kPa 20
